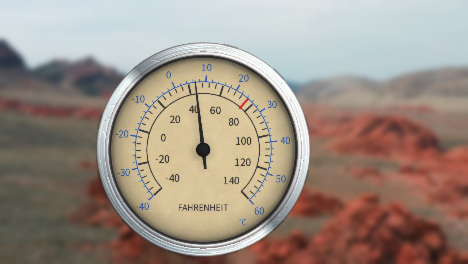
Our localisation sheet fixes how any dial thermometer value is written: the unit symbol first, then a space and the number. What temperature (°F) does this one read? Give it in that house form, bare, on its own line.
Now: °F 44
